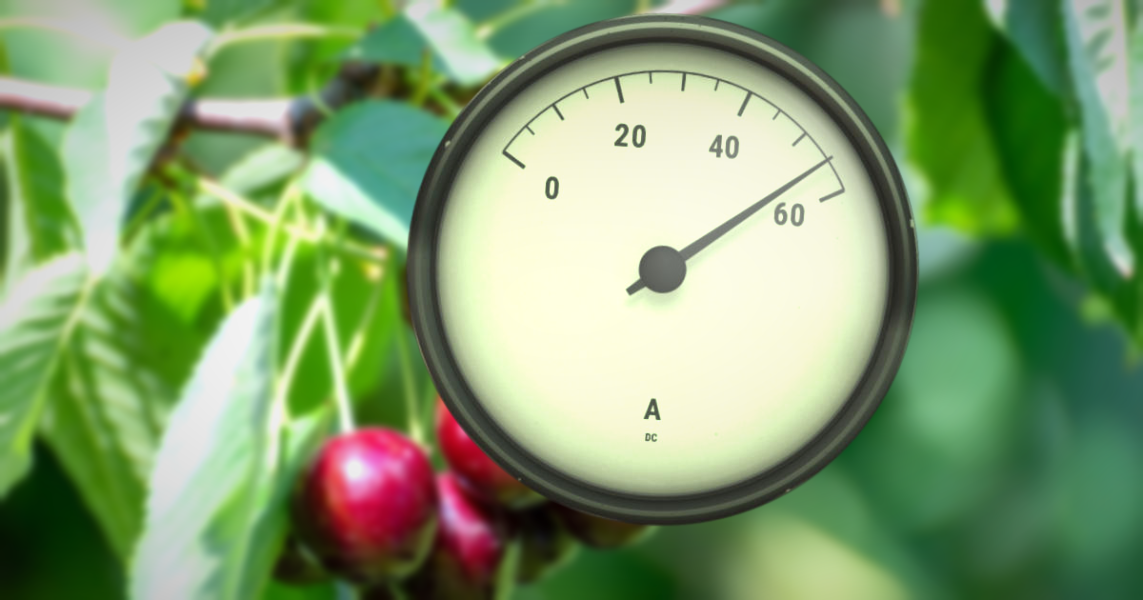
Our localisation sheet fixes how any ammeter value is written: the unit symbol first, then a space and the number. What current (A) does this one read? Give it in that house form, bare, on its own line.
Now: A 55
